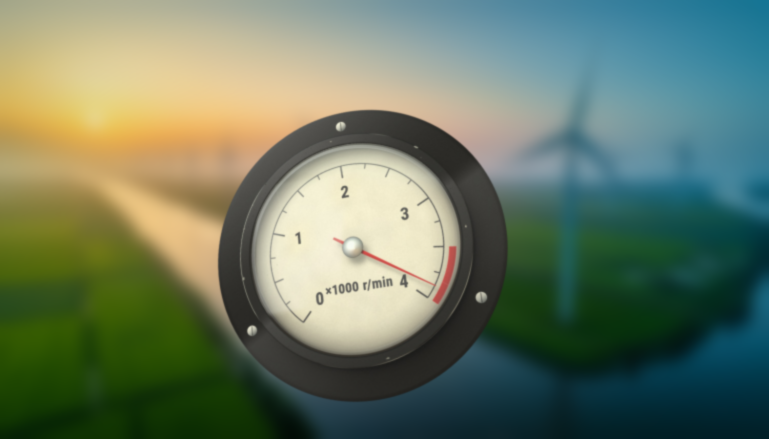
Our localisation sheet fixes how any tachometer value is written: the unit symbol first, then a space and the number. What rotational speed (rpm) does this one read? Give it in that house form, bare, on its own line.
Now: rpm 3875
